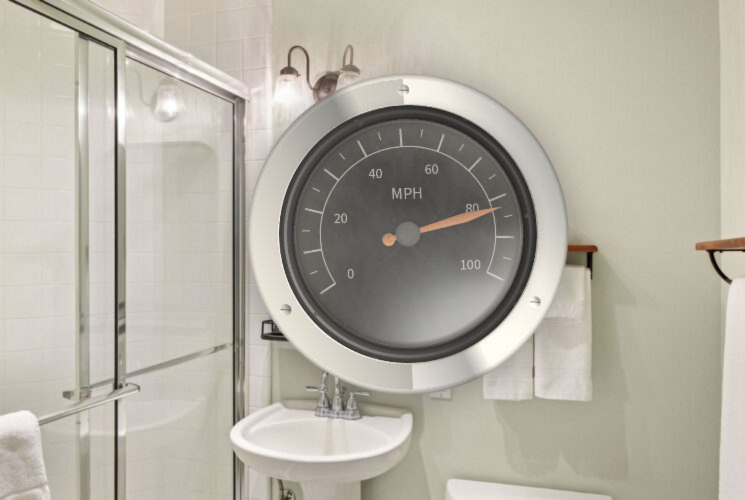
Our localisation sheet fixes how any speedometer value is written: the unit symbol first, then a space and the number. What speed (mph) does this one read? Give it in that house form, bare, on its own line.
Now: mph 82.5
